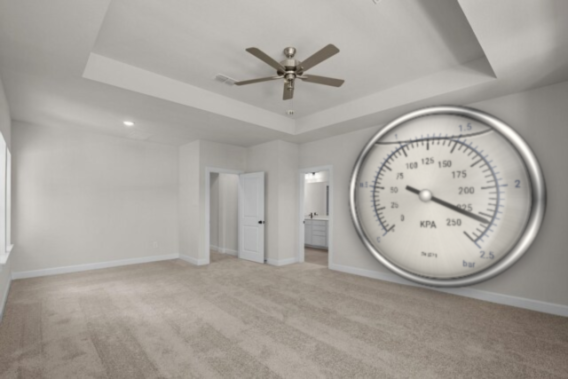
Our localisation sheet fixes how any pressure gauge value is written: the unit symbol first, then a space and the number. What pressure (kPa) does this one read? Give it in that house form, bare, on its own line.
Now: kPa 230
